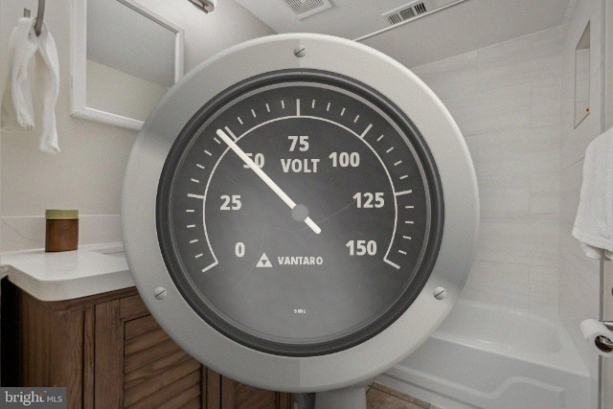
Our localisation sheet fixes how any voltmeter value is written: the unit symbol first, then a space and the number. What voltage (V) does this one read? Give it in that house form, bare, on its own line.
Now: V 47.5
